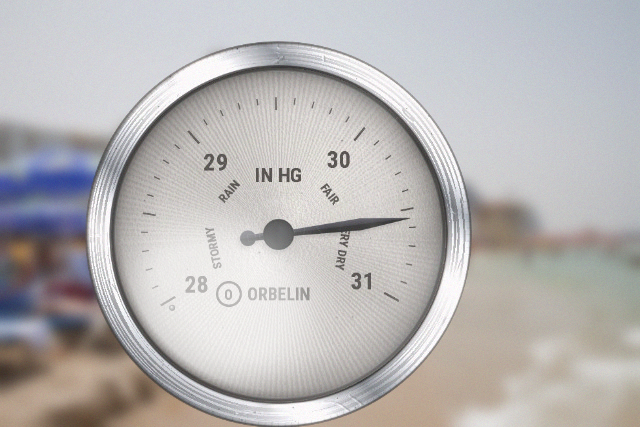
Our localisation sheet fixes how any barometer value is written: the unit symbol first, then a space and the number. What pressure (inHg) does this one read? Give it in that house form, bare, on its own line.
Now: inHg 30.55
